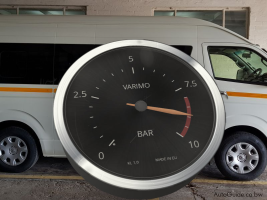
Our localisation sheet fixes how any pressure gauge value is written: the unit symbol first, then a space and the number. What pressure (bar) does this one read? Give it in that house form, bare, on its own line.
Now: bar 9
